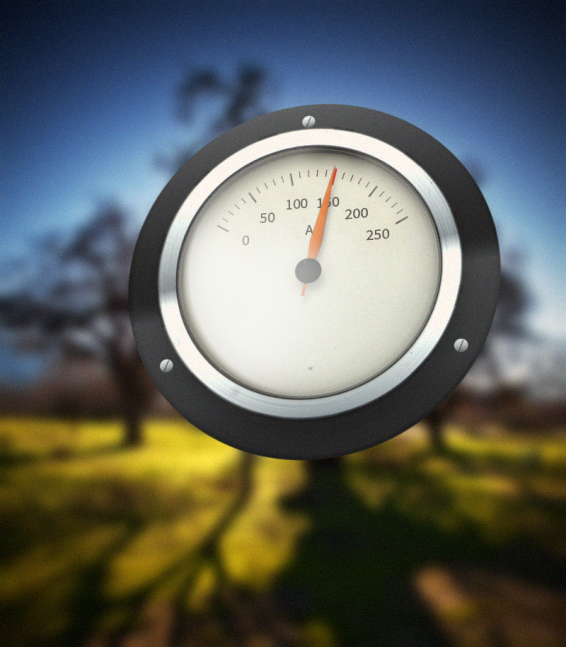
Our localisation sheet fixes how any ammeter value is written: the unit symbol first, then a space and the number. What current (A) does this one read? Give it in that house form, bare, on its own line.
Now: A 150
